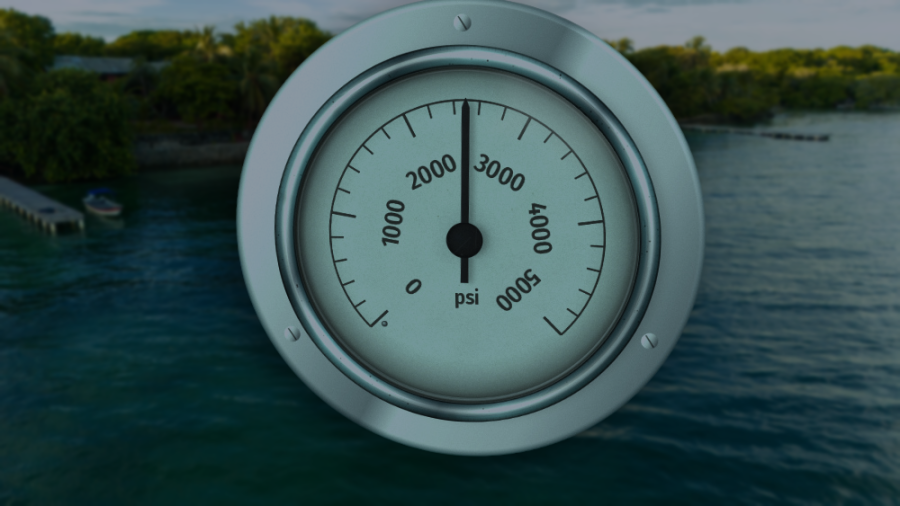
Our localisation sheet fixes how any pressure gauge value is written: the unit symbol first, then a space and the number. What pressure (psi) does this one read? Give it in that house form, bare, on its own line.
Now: psi 2500
